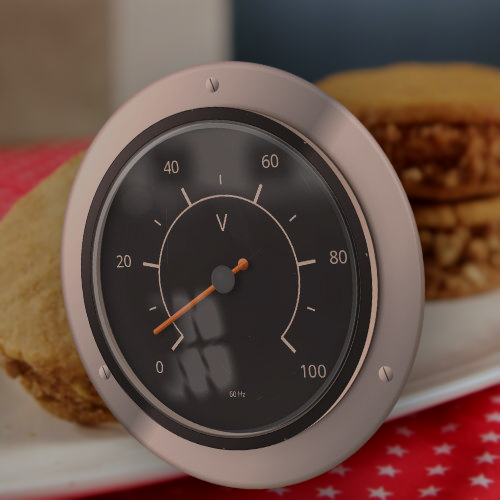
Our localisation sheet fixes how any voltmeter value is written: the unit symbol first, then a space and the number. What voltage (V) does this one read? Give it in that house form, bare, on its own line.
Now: V 5
